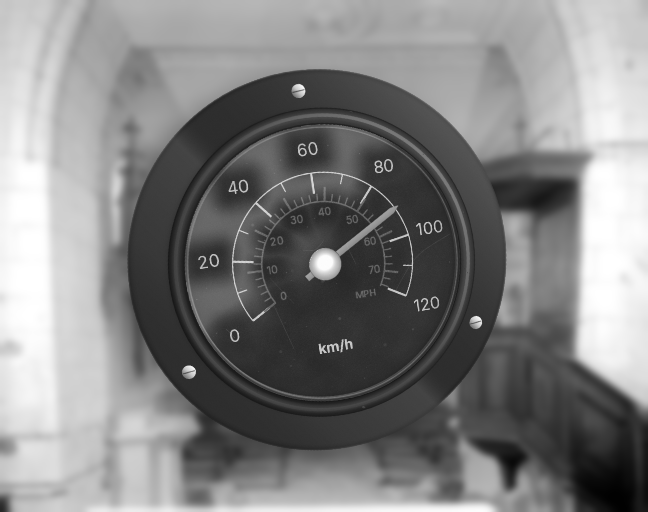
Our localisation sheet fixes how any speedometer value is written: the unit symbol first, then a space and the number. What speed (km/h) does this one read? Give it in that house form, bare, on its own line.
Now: km/h 90
